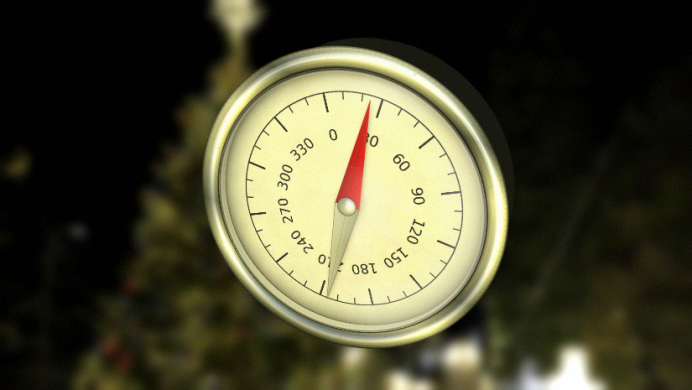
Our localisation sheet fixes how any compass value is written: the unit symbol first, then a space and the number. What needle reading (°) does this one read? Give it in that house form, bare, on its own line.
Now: ° 25
